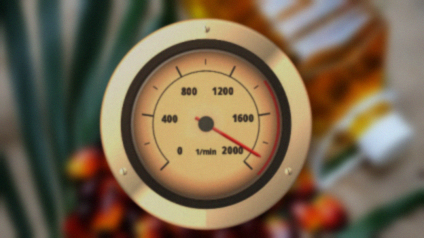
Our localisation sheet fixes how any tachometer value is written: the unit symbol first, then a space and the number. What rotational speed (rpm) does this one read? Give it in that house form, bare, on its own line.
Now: rpm 1900
